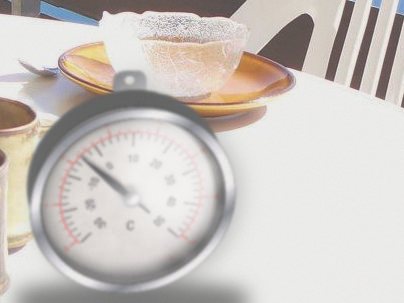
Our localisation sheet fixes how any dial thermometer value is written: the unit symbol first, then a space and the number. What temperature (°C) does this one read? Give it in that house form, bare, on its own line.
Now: °C -4
